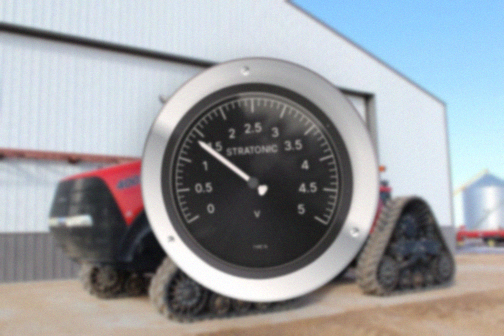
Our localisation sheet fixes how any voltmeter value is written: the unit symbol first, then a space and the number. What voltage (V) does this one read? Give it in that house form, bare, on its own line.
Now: V 1.4
